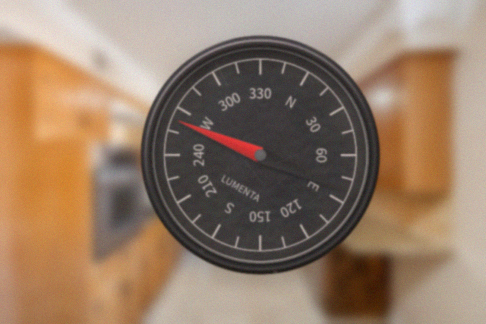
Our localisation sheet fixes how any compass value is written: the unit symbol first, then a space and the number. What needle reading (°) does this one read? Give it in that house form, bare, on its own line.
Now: ° 262.5
